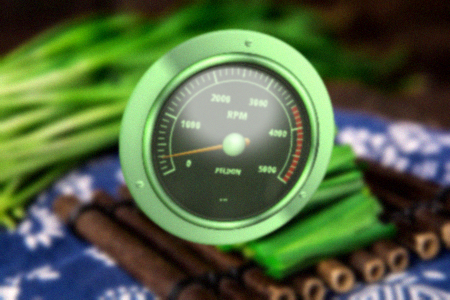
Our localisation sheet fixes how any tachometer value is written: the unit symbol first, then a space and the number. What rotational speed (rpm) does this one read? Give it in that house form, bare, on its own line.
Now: rpm 300
